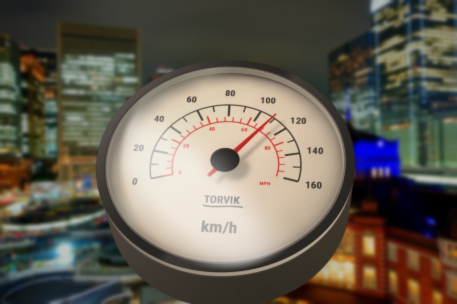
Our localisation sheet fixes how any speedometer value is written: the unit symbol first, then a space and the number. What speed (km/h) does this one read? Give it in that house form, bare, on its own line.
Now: km/h 110
